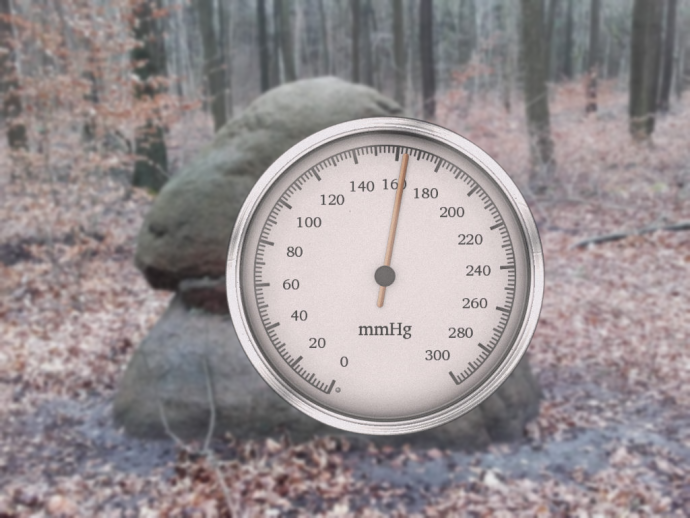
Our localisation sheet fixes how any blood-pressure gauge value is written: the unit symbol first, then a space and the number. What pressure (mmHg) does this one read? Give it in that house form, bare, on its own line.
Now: mmHg 164
